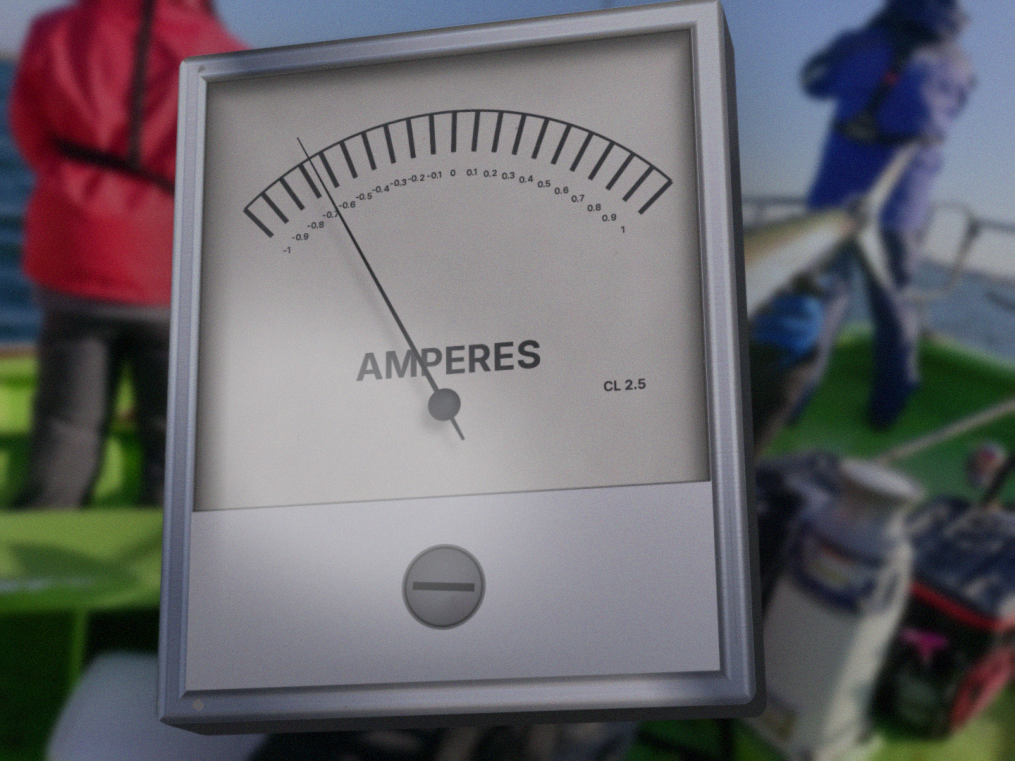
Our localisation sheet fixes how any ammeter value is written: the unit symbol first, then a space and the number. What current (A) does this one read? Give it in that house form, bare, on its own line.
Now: A -0.65
